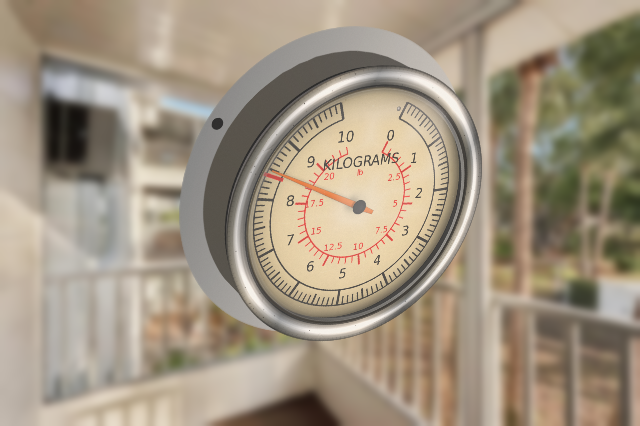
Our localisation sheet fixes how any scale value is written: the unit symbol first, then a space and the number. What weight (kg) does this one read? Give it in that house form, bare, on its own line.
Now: kg 8.5
